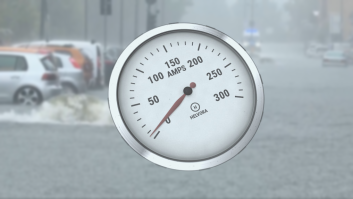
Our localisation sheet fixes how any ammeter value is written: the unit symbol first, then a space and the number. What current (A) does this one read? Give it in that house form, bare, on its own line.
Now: A 5
